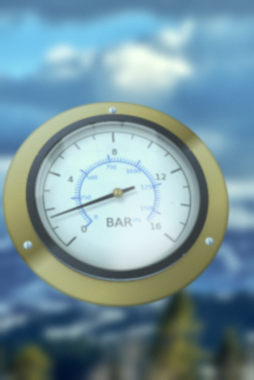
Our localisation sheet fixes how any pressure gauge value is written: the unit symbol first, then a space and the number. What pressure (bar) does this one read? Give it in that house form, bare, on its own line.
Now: bar 1.5
